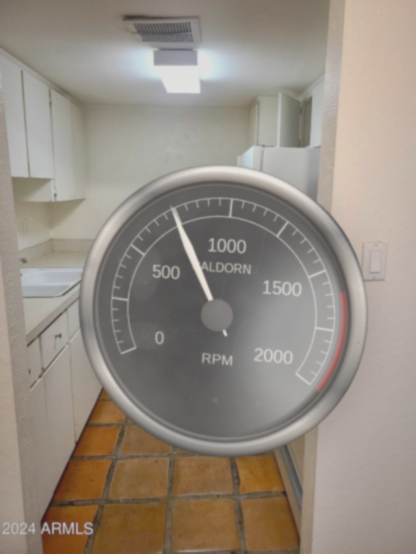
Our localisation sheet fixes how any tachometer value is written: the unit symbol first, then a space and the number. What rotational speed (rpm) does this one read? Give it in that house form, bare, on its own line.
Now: rpm 750
